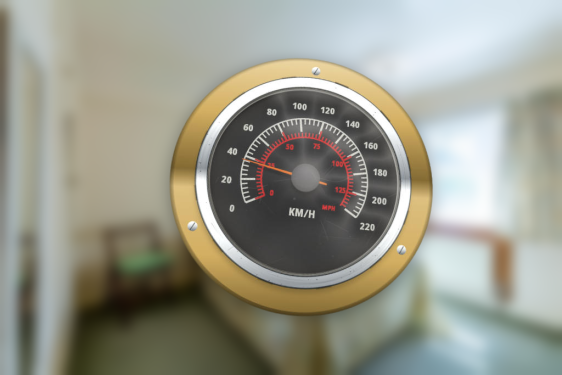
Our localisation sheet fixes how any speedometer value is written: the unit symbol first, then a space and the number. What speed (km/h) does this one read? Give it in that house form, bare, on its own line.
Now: km/h 36
